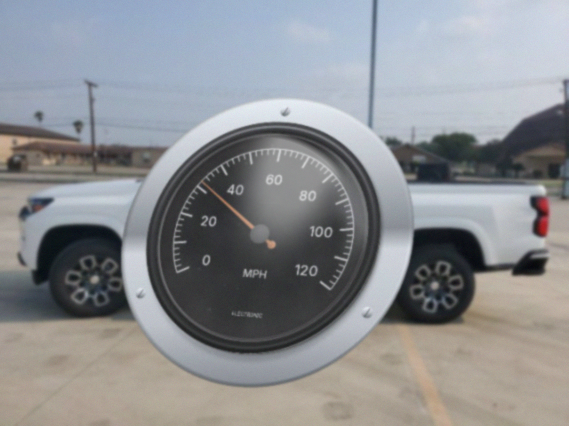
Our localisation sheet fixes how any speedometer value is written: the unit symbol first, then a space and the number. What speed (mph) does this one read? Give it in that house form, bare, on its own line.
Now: mph 32
